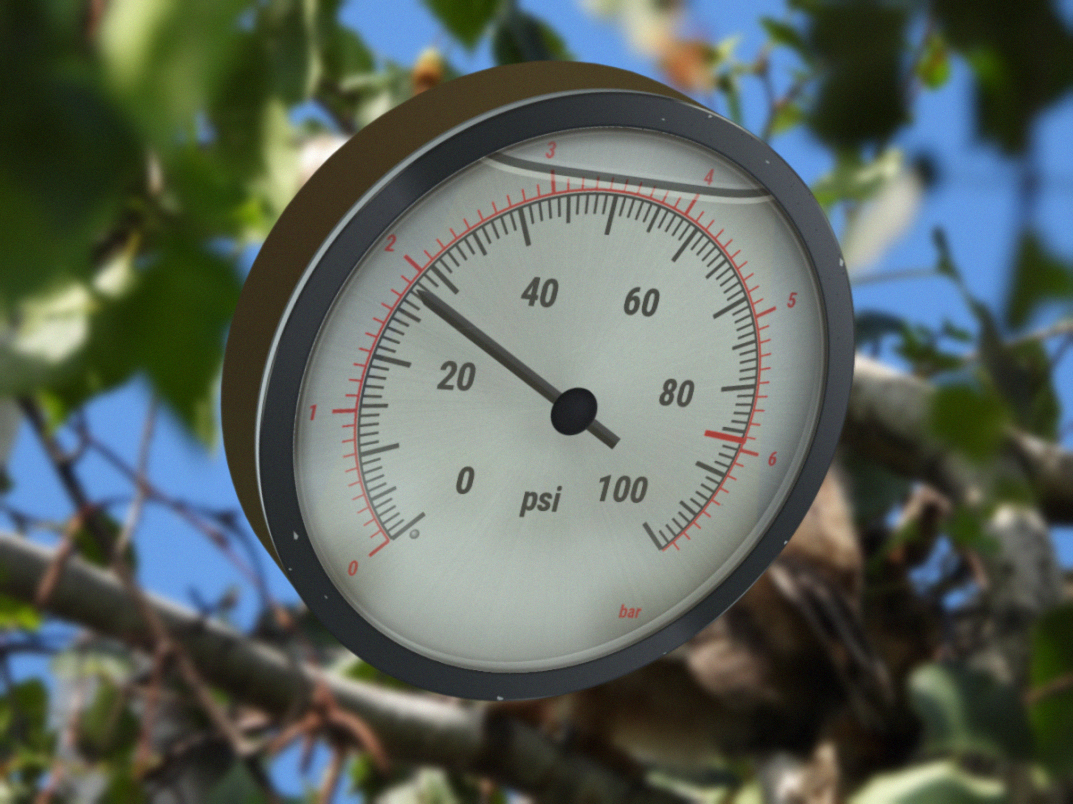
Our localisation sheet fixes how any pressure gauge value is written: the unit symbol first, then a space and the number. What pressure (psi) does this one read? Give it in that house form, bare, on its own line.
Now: psi 27.5
